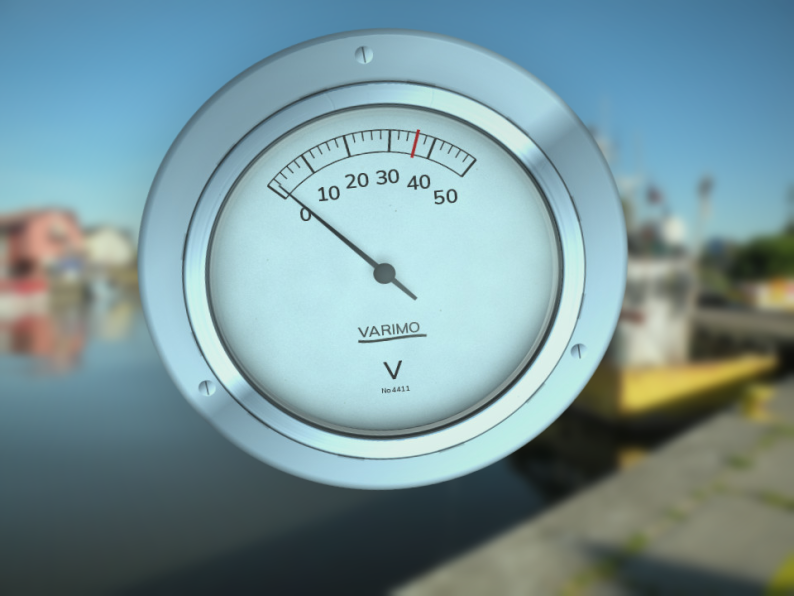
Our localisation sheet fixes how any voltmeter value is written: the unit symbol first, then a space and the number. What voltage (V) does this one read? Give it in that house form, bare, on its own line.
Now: V 2
